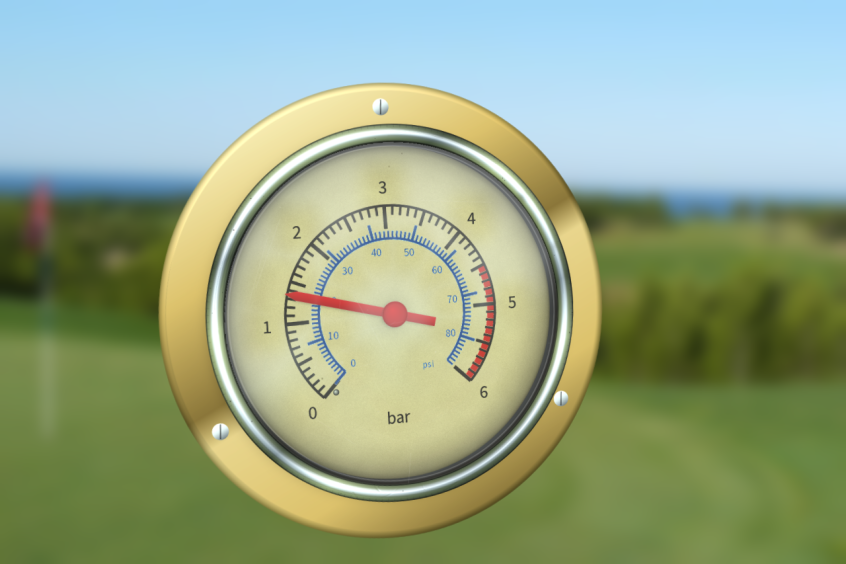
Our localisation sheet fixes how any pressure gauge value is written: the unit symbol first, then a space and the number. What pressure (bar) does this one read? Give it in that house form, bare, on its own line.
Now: bar 1.35
